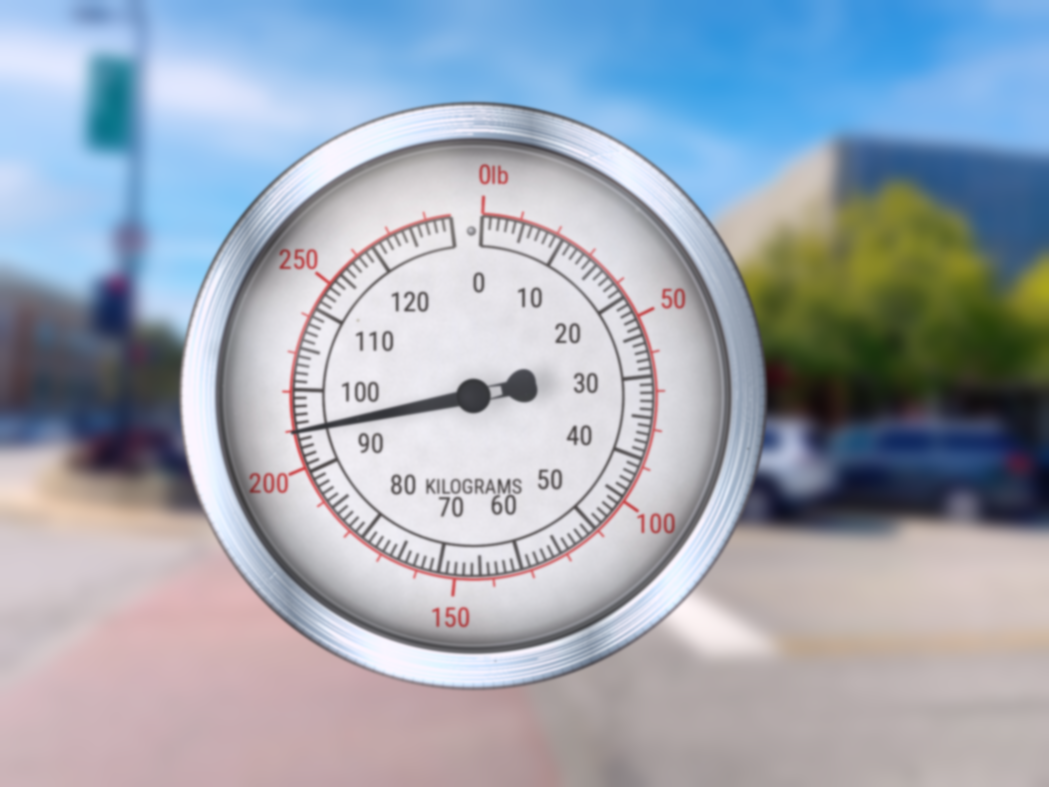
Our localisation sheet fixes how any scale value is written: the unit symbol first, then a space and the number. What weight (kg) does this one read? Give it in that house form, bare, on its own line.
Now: kg 95
